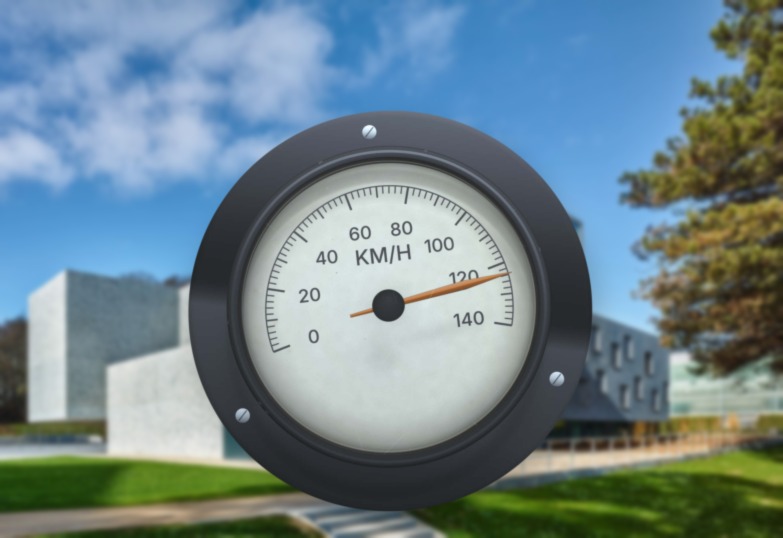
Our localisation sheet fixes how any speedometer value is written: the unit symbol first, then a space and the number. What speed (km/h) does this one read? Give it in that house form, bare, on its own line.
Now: km/h 124
